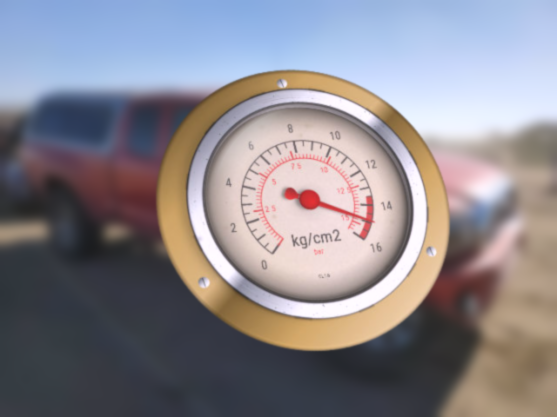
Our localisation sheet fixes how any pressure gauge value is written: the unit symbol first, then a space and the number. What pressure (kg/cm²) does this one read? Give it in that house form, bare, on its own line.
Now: kg/cm² 15
